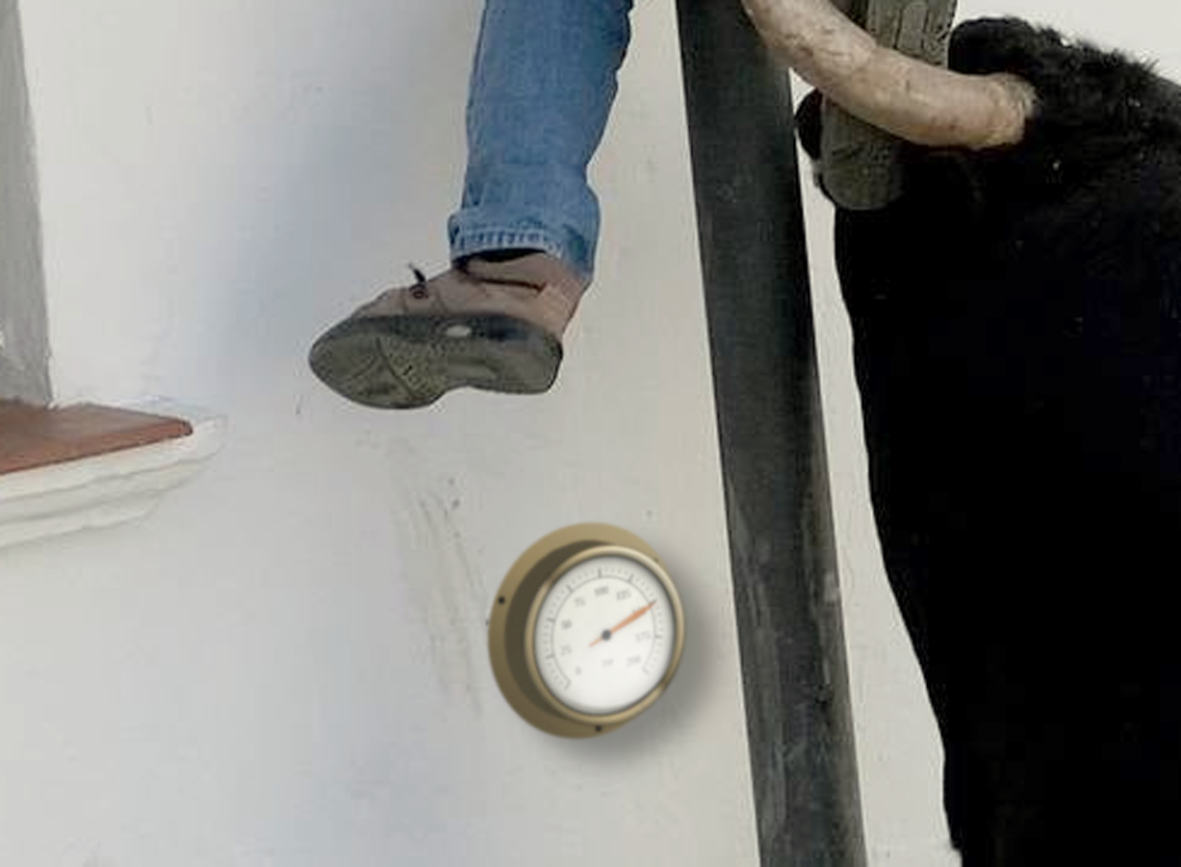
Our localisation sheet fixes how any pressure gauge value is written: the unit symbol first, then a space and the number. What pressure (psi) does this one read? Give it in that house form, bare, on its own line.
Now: psi 150
